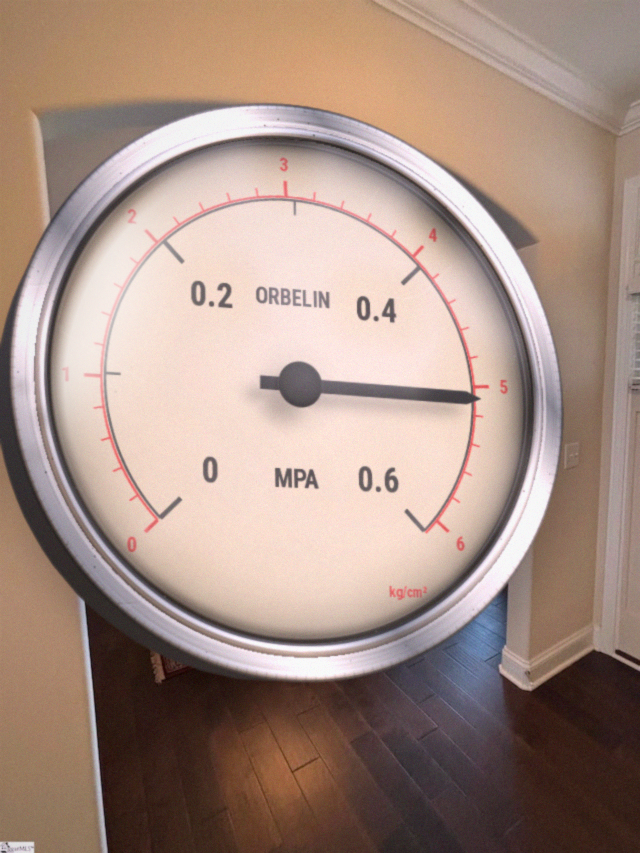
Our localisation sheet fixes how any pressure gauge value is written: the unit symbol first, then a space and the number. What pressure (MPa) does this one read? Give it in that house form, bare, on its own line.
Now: MPa 0.5
